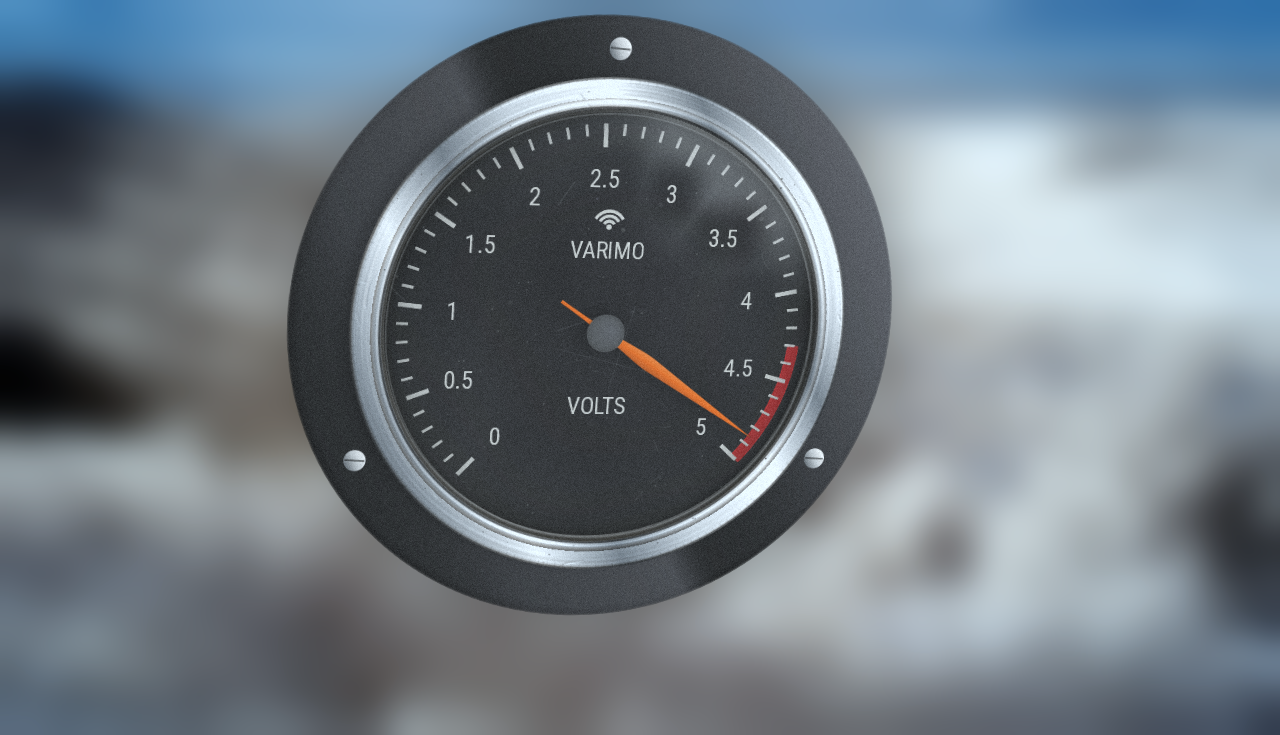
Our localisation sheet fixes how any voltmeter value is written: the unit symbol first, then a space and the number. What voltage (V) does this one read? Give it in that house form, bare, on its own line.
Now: V 4.85
